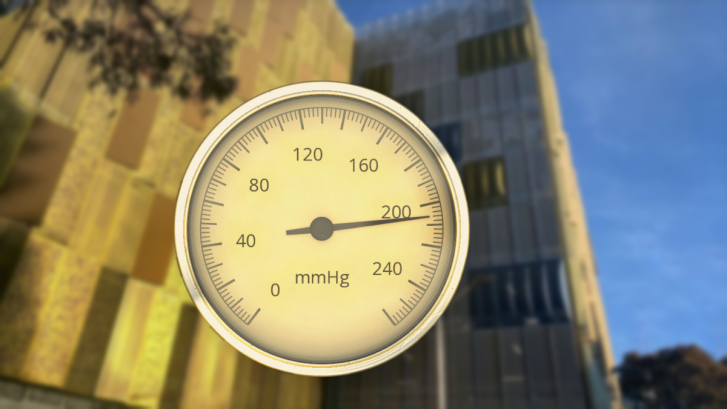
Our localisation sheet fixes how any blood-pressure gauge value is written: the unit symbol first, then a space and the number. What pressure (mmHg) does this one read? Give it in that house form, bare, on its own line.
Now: mmHg 206
